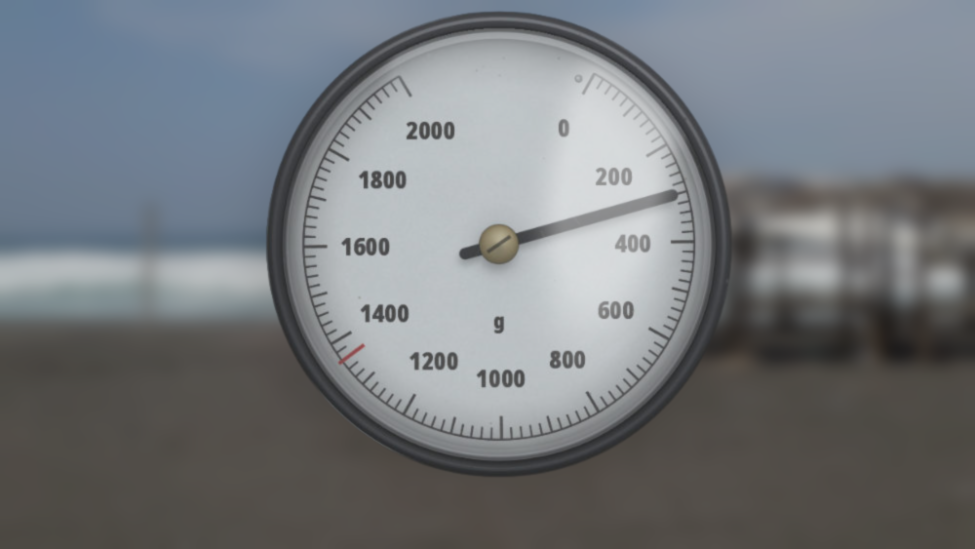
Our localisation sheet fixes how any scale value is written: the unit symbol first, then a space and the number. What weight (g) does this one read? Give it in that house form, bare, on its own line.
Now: g 300
